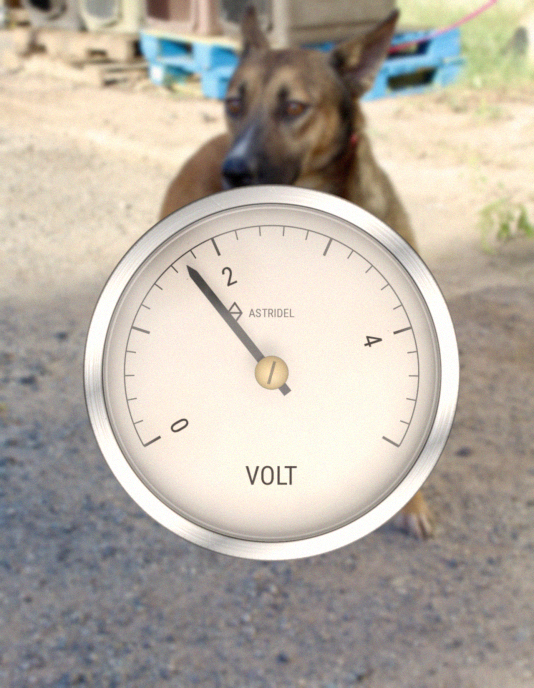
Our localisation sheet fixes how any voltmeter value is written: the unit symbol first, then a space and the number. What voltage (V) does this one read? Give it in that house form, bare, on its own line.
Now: V 1.7
